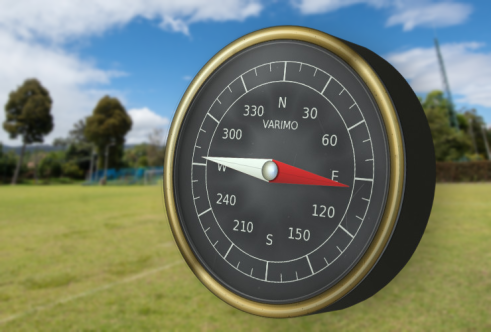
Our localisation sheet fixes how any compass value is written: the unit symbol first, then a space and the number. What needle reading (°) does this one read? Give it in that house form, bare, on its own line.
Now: ° 95
